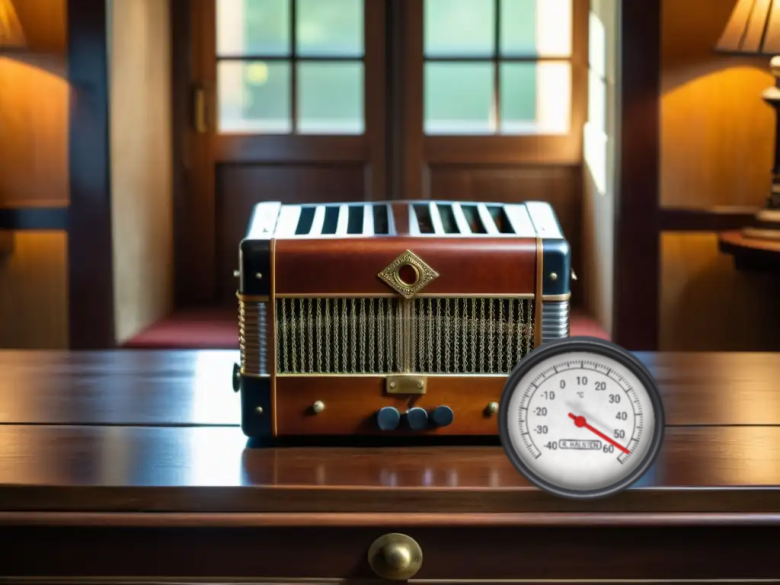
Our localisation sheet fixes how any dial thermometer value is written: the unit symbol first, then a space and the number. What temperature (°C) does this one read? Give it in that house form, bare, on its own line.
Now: °C 55
